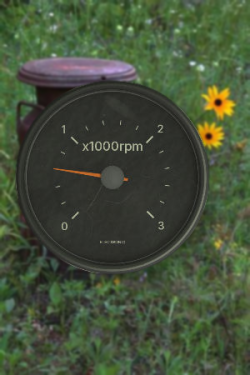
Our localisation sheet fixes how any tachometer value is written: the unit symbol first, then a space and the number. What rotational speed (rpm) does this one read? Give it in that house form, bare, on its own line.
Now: rpm 600
